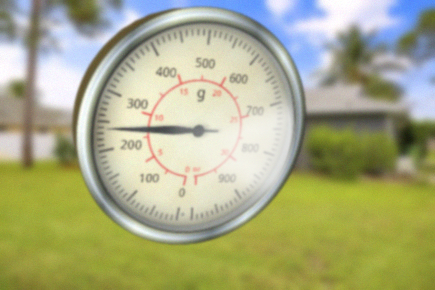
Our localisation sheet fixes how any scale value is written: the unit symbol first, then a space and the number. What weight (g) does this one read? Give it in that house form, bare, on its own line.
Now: g 240
